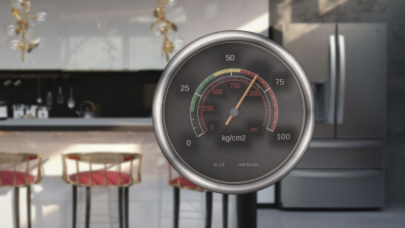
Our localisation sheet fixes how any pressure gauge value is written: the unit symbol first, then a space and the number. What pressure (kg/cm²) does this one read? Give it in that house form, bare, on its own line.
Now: kg/cm² 65
